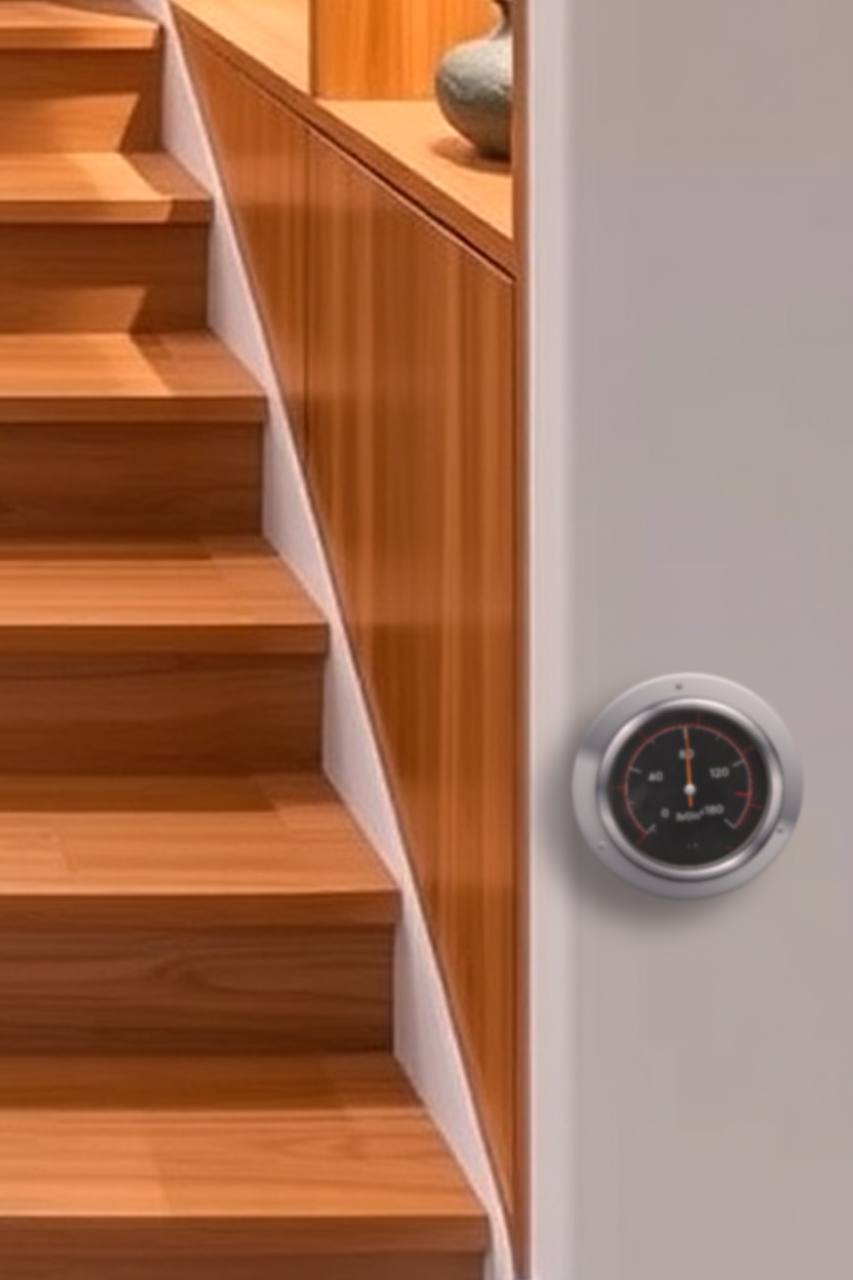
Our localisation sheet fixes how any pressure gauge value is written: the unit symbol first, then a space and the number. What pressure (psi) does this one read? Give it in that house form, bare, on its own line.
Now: psi 80
